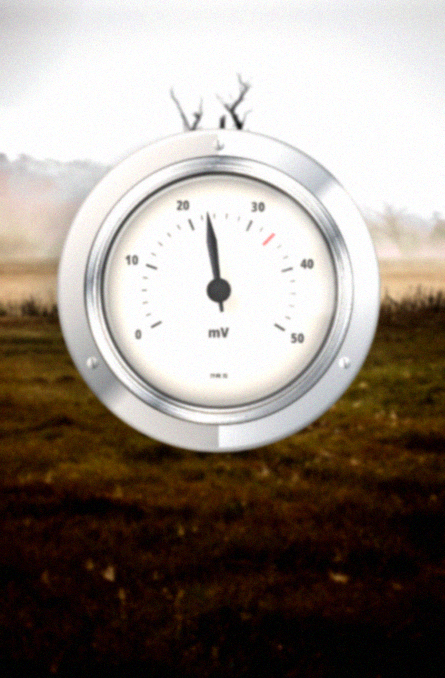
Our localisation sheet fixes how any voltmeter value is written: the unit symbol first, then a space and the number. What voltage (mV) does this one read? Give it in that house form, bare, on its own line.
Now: mV 23
